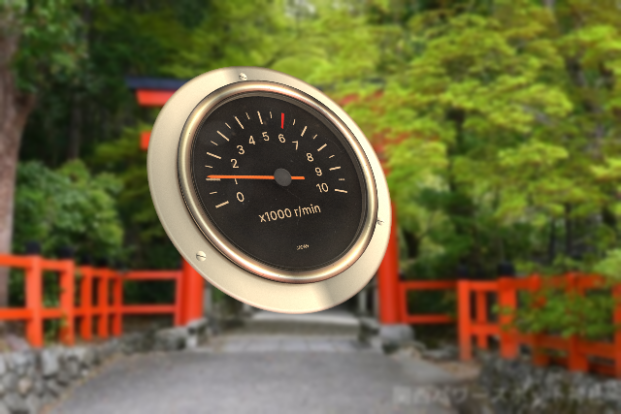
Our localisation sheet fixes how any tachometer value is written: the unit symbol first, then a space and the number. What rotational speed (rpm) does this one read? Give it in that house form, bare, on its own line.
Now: rpm 1000
